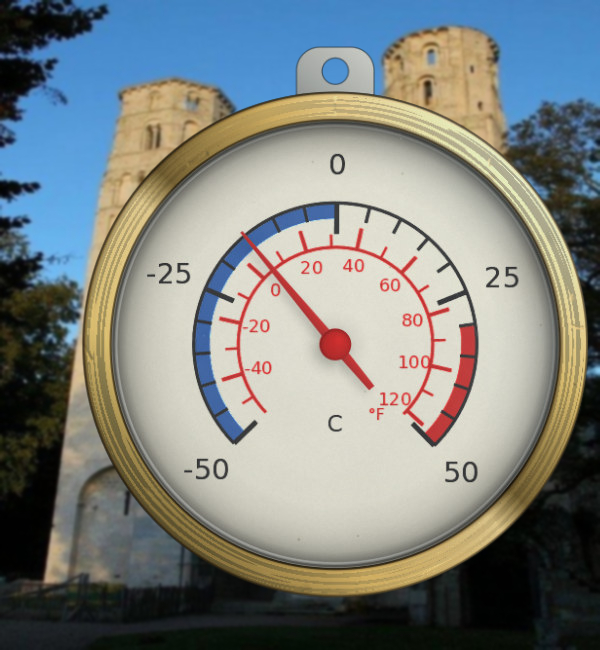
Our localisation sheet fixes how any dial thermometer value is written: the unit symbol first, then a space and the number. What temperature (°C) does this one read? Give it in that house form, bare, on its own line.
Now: °C -15
